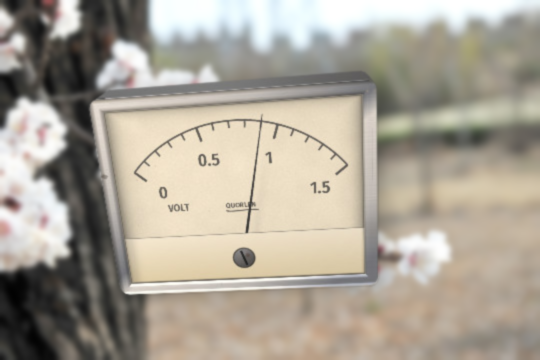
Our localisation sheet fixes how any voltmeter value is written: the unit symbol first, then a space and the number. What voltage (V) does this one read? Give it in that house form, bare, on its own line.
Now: V 0.9
